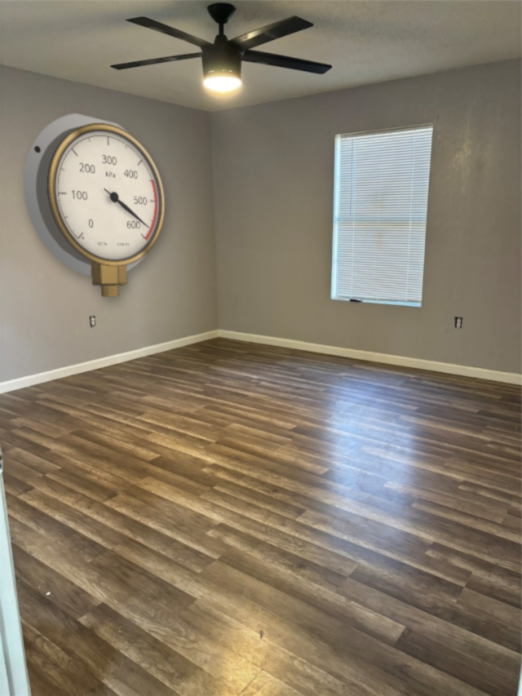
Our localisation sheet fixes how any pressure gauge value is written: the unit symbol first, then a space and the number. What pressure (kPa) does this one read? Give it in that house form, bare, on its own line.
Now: kPa 575
